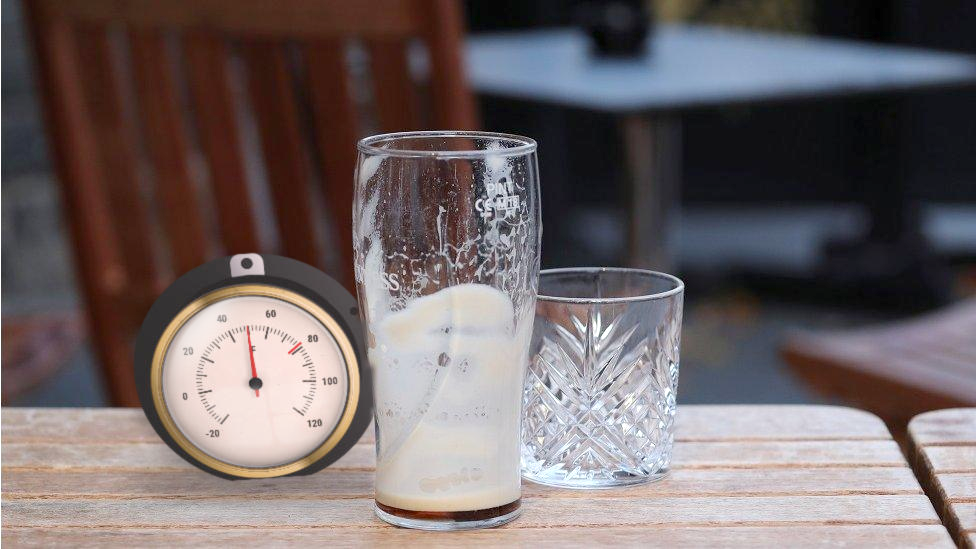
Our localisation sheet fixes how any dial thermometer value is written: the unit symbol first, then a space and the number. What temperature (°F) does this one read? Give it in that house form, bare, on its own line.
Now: °F 50
